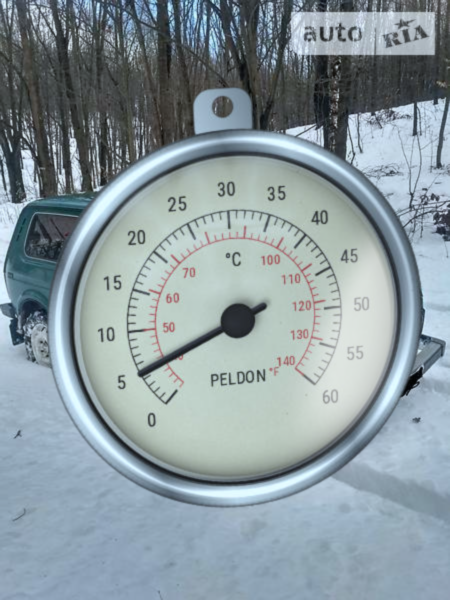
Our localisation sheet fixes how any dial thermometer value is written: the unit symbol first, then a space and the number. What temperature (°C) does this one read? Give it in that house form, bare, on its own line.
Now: °C 5
